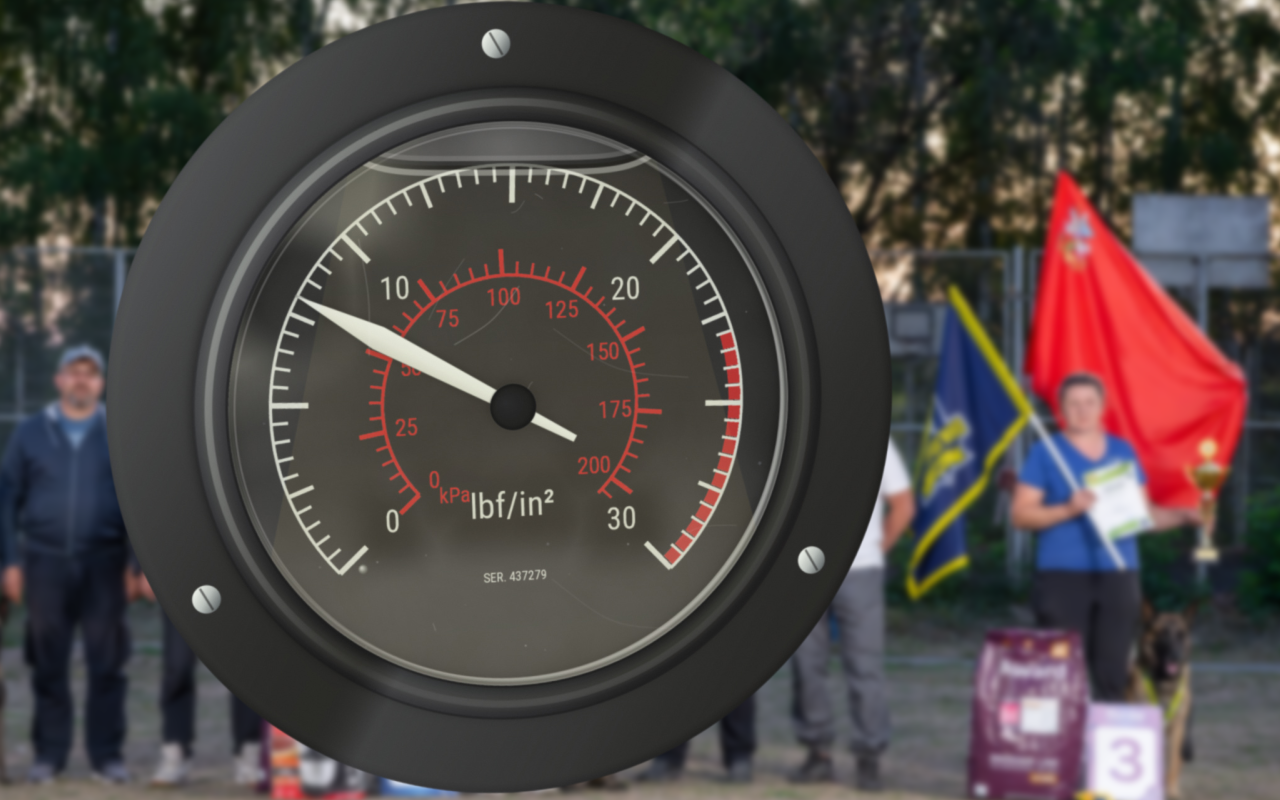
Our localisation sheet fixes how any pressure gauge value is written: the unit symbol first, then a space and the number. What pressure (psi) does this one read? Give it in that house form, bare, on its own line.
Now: psi 8
